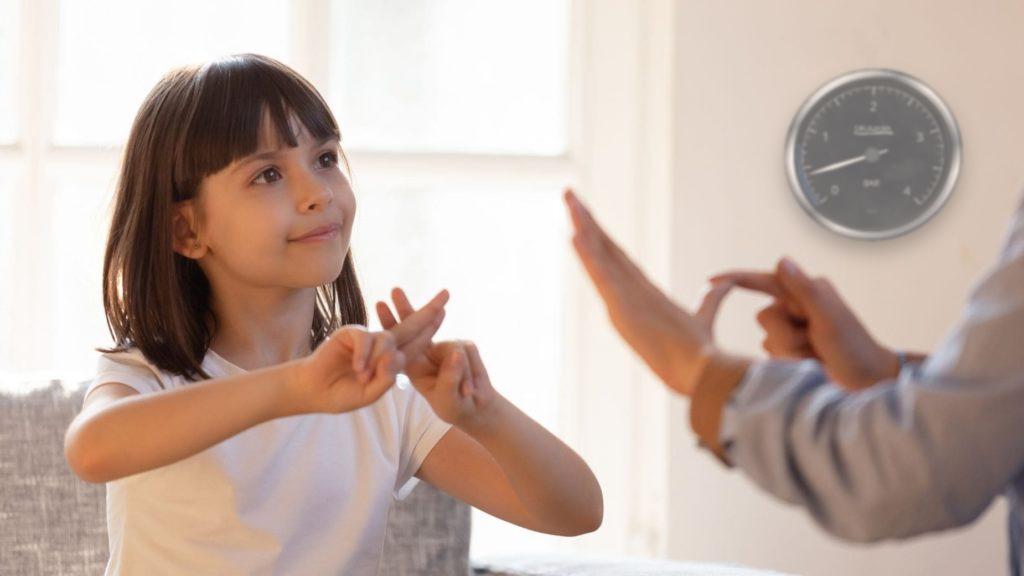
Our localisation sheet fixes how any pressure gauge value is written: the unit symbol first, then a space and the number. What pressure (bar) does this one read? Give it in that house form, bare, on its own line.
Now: bar 0.4
